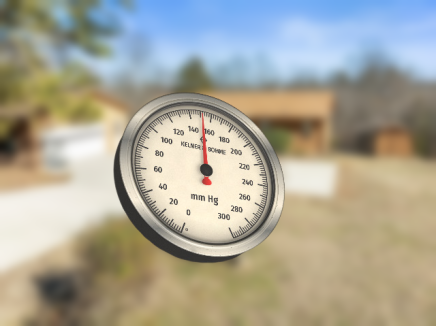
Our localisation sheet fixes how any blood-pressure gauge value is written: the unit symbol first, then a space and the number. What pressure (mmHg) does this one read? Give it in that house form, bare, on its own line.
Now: mmHg 150
